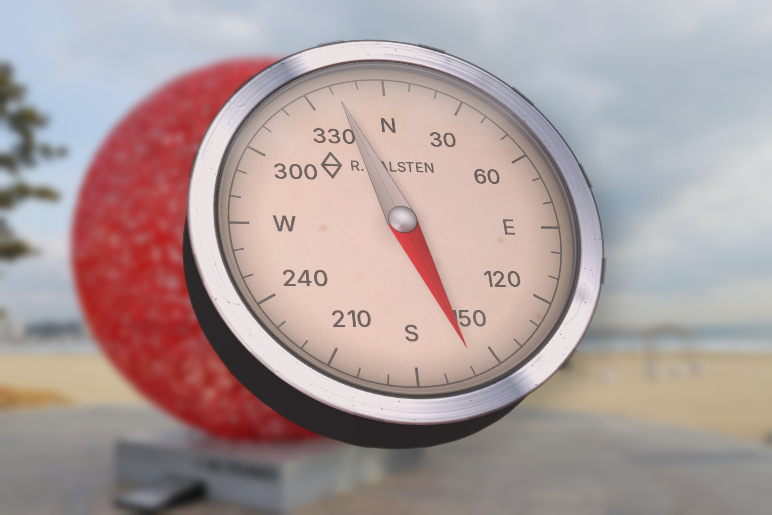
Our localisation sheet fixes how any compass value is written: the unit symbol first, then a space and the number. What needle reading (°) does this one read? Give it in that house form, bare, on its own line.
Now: ° 160
